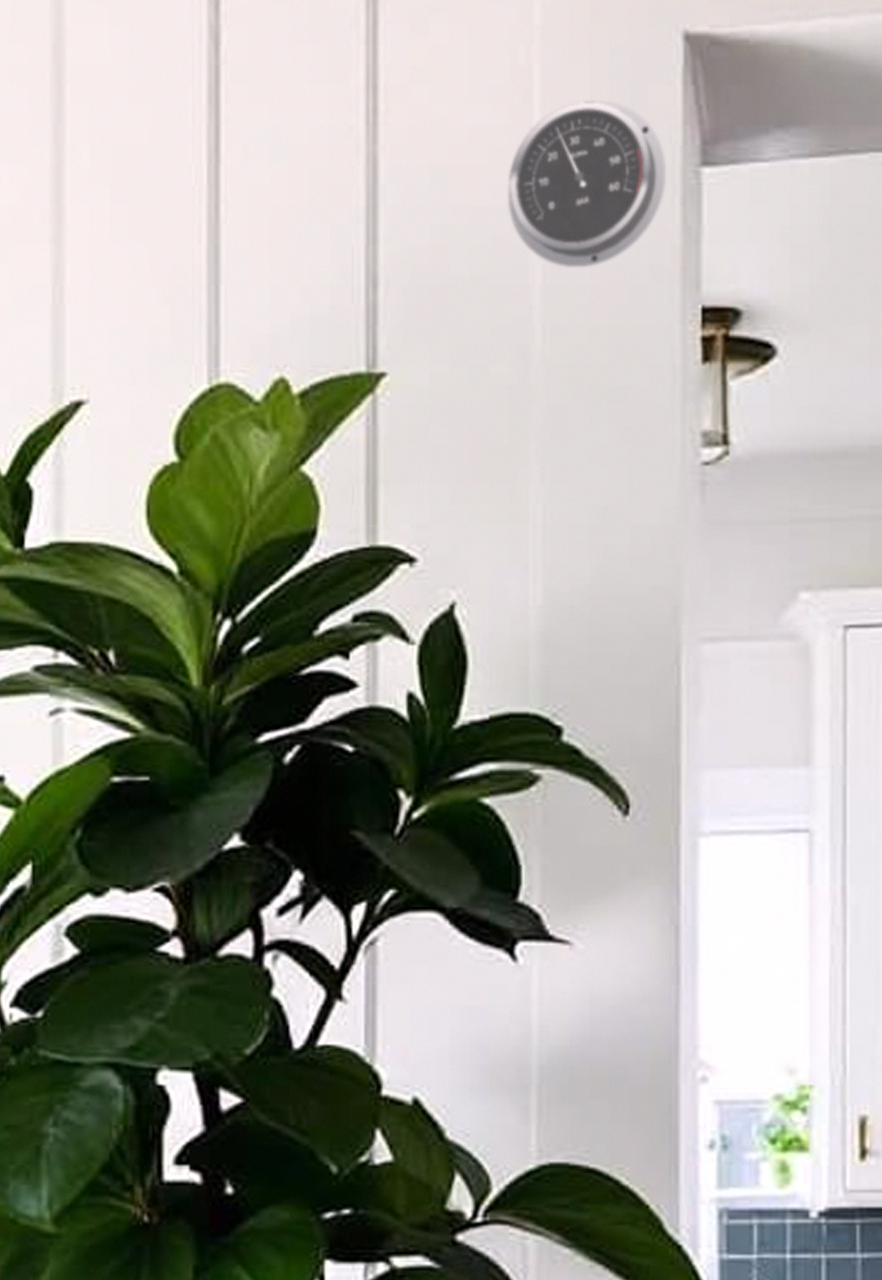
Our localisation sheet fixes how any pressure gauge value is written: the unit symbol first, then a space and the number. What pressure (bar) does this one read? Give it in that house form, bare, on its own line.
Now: bar 26
